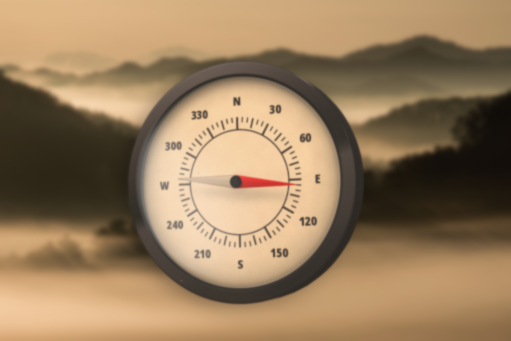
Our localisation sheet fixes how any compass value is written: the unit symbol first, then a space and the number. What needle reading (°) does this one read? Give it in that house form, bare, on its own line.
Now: ° 95
